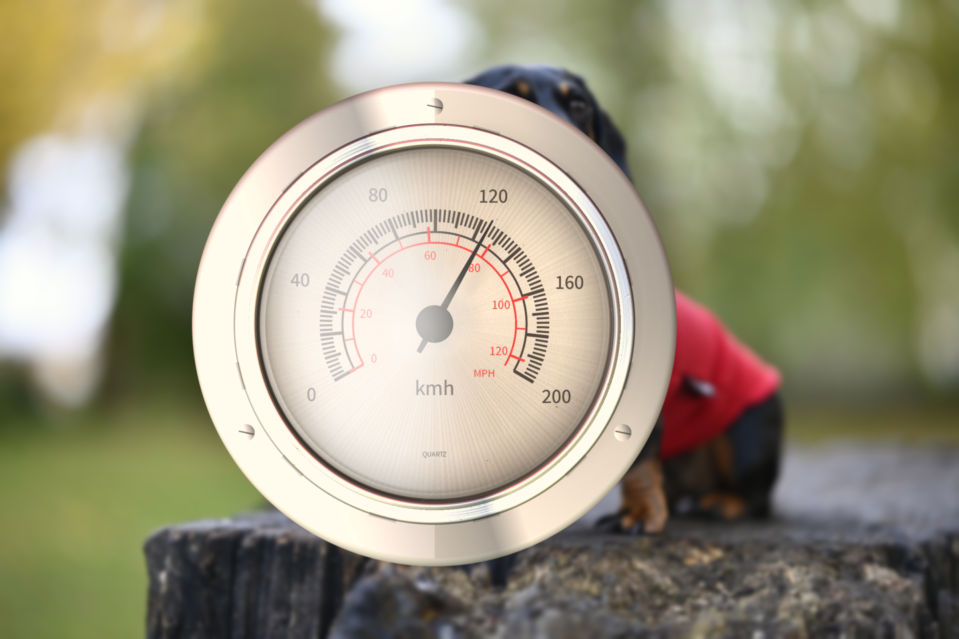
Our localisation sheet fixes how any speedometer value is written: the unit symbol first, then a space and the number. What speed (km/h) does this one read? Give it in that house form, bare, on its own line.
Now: km/h 124
